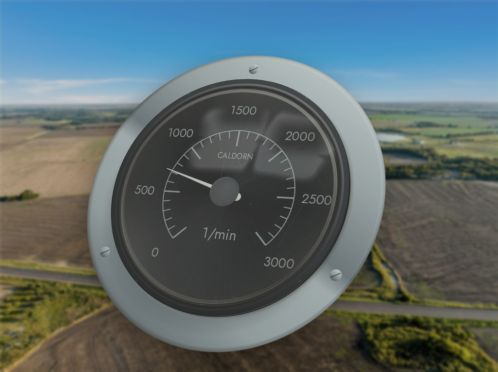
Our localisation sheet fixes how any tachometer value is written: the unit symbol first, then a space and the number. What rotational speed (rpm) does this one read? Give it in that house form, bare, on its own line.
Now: rpm 700
